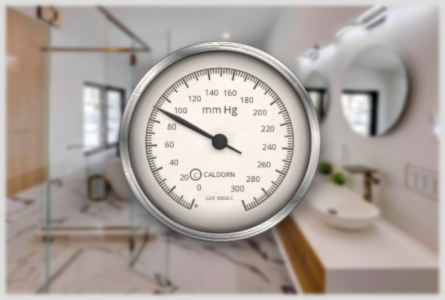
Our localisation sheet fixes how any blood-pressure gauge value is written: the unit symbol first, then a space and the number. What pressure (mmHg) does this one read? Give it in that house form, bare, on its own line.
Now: mmHg 90
